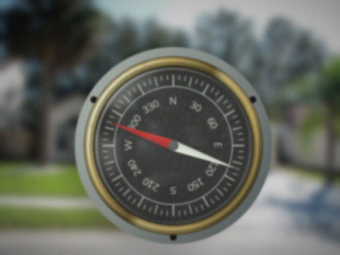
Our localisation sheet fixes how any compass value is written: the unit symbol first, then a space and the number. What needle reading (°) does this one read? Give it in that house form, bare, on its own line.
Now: ° 290
